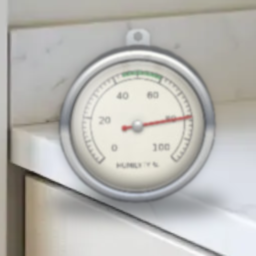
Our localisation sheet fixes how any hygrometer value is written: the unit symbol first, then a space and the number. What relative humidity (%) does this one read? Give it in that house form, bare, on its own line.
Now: % 80
